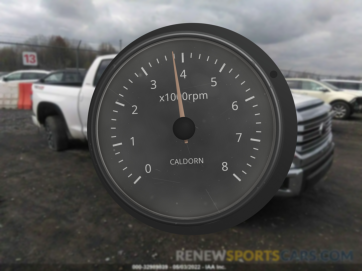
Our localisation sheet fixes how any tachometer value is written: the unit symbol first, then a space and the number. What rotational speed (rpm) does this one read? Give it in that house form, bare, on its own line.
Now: rpm 3800
